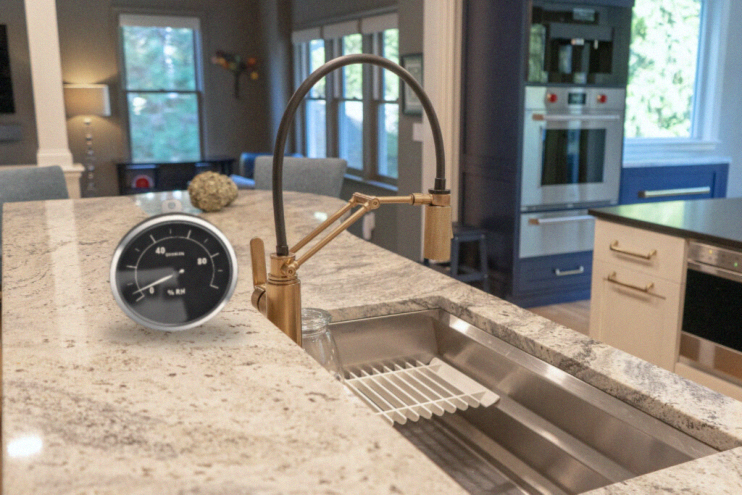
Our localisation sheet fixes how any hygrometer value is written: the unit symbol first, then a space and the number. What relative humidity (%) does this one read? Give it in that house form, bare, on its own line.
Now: % 5
